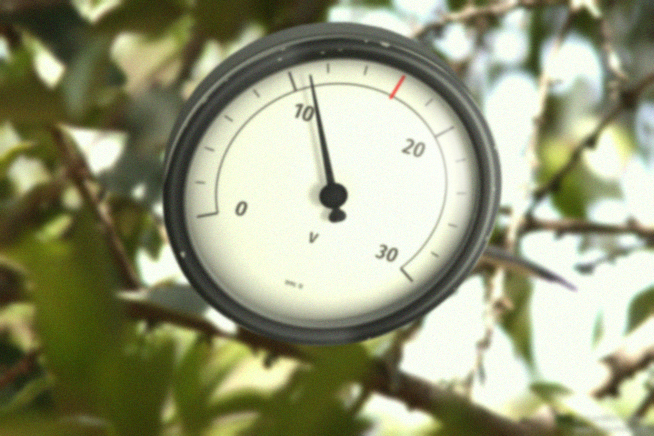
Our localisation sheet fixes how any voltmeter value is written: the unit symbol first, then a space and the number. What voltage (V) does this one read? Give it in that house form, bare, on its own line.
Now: V 11
